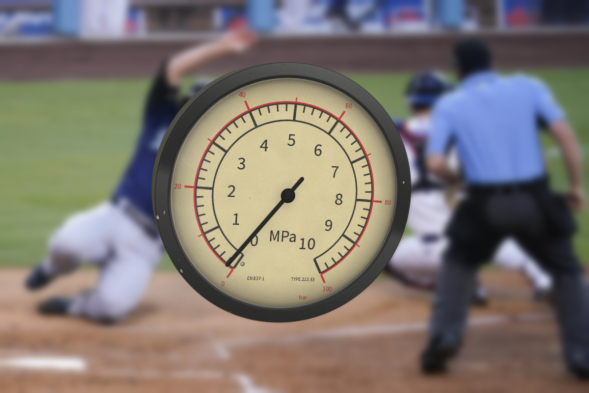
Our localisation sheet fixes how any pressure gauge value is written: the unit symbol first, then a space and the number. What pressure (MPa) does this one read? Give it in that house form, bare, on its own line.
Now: MPa 0.2
